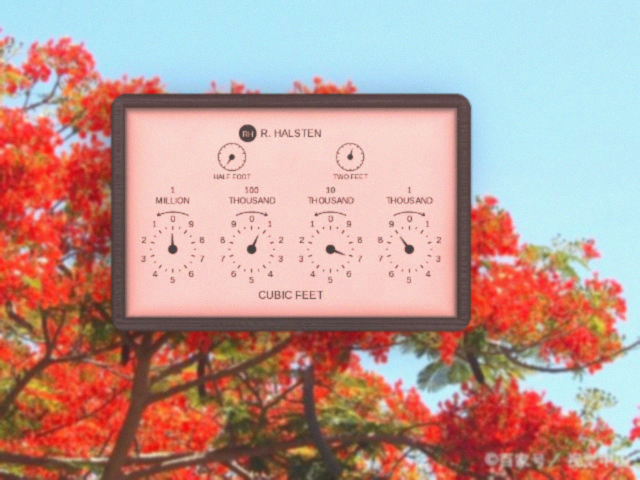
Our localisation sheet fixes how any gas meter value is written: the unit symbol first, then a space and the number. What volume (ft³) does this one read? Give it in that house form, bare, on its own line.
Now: ft³ 6900
